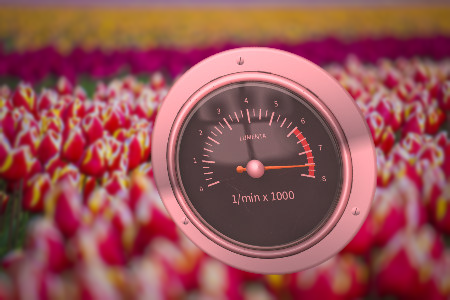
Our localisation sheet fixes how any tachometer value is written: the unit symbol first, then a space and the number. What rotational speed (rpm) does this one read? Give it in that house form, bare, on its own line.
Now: rpm 7500
